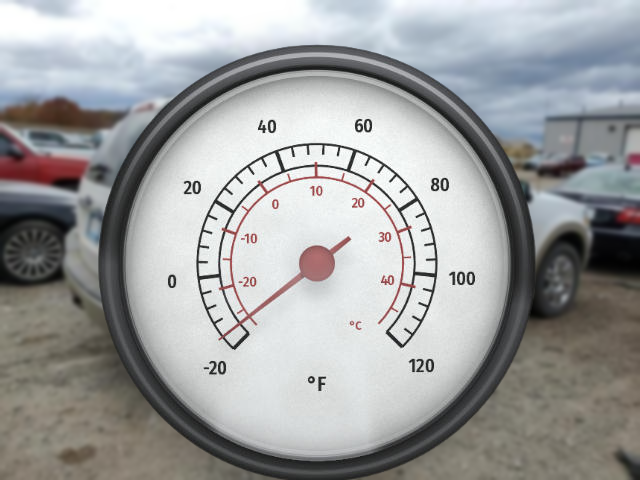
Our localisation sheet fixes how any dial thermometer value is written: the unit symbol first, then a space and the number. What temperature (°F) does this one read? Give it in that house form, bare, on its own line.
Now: °F -16
